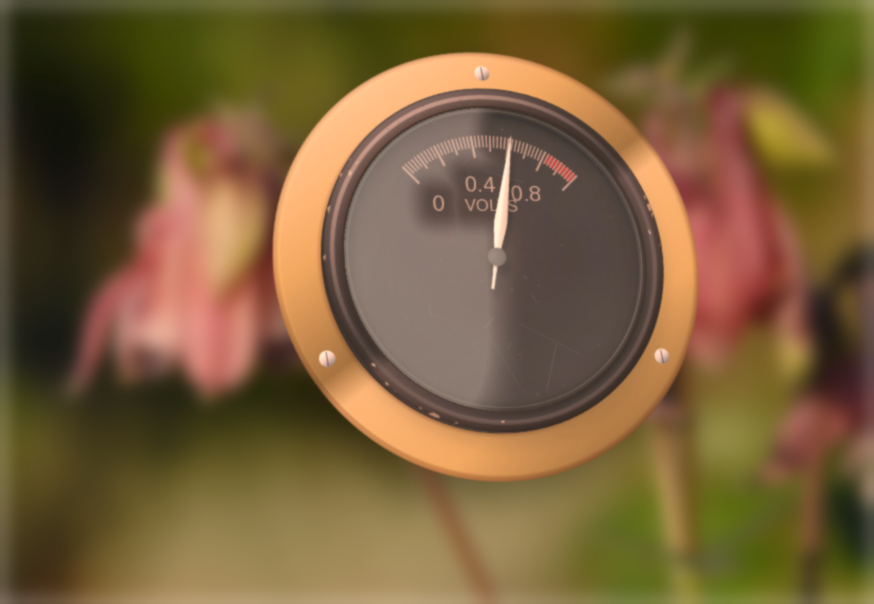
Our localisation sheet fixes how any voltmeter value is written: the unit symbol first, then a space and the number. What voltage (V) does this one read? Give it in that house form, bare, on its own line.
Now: V 0.6
